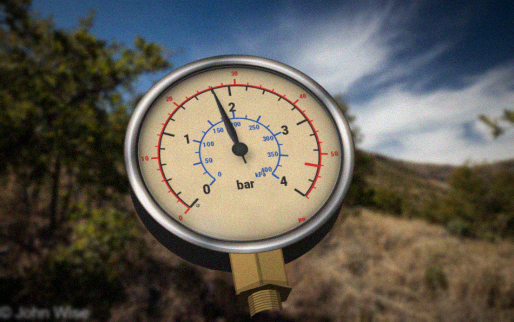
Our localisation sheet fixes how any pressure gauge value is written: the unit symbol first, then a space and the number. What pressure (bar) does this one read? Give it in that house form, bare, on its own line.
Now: bar 1.8
